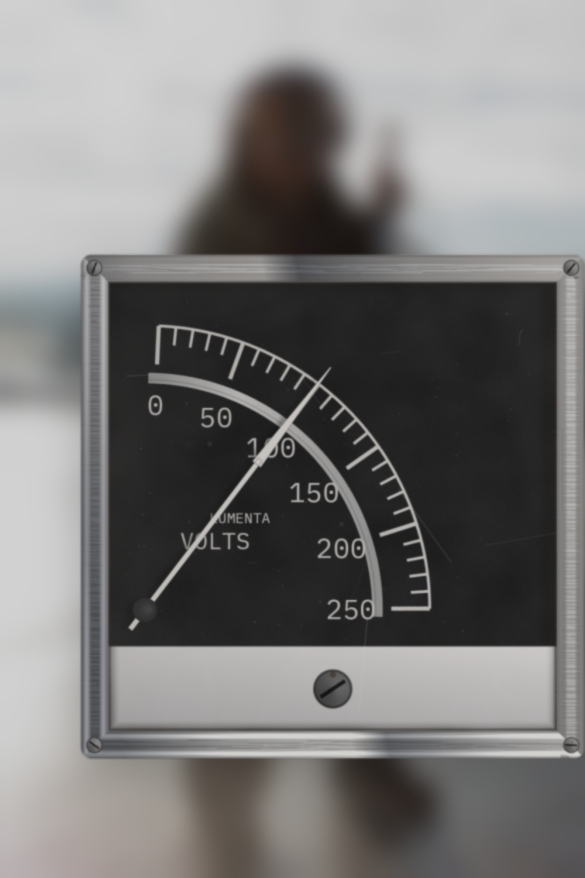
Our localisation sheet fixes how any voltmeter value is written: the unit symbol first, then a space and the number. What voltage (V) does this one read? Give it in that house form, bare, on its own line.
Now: V 100
